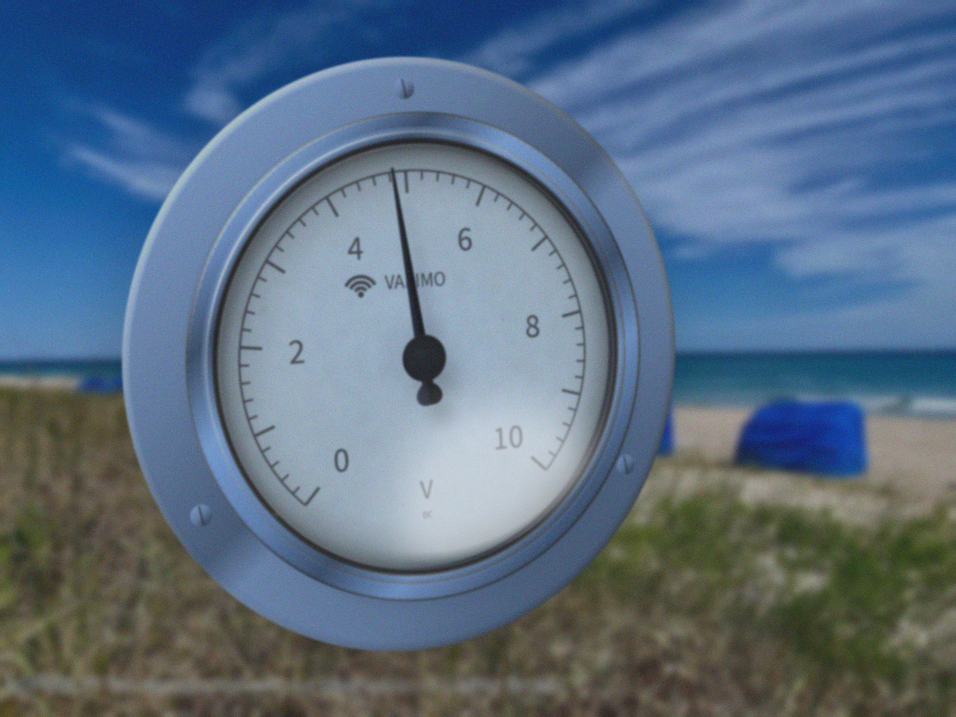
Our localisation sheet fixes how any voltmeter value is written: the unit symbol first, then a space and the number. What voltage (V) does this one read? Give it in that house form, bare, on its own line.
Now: V 4.8
